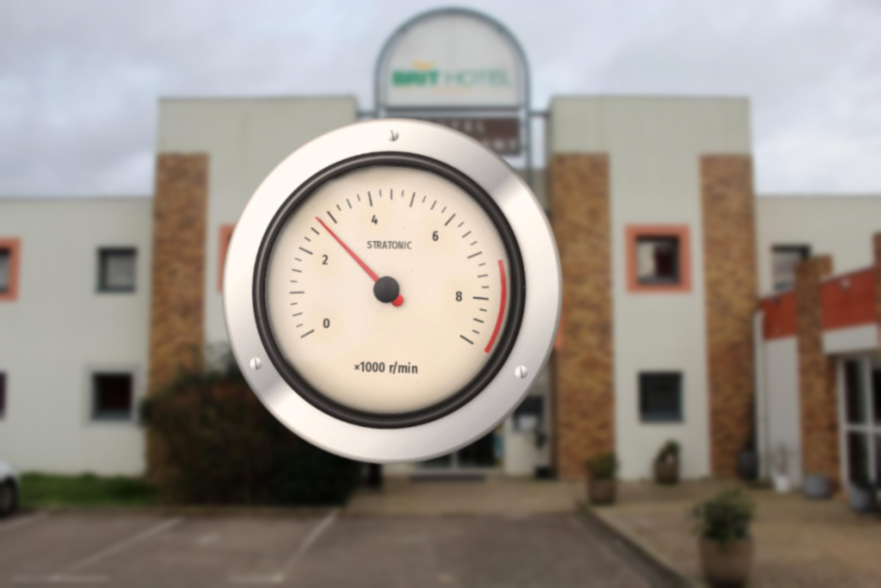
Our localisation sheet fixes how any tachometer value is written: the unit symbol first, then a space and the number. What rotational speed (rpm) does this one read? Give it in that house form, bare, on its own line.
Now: rpm 2750
